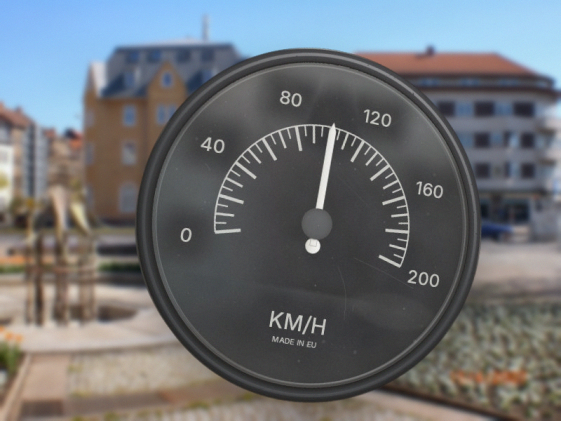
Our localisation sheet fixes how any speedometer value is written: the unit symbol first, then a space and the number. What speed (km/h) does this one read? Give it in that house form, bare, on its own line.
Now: km/h 100
